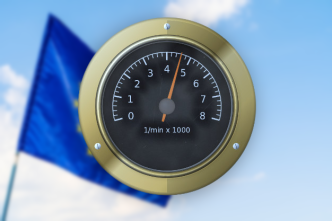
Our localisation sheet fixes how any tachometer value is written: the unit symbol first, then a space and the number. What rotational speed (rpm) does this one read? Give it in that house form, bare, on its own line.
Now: rpm 4600
